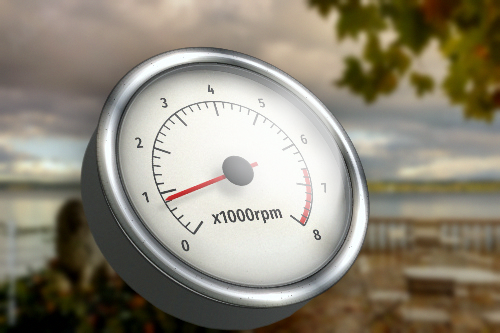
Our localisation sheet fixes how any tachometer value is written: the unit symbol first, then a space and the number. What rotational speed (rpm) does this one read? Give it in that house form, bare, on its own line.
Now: rpm 800
